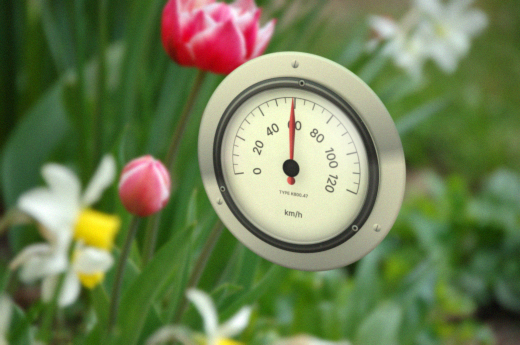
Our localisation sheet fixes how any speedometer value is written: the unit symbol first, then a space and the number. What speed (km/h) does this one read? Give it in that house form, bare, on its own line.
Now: km/h 60
